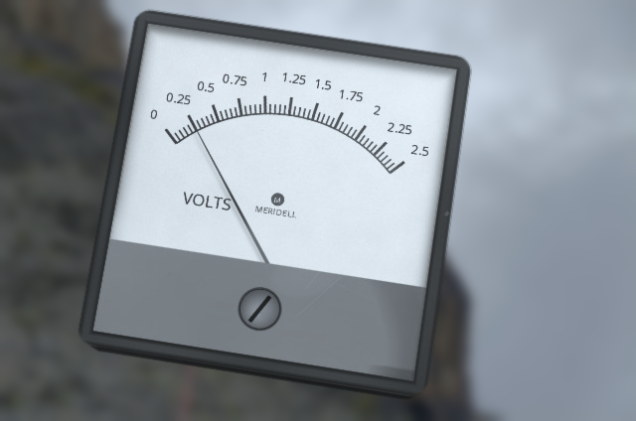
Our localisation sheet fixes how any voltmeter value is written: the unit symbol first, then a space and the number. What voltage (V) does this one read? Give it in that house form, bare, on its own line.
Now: V 0.25
